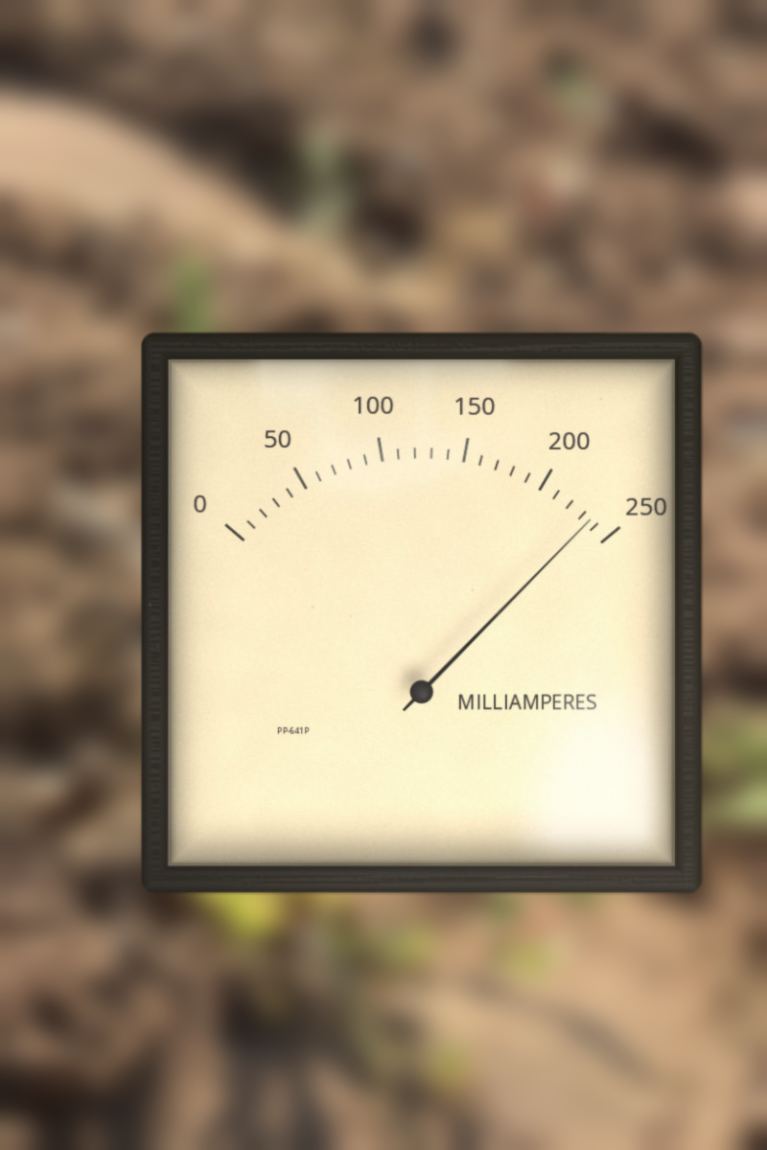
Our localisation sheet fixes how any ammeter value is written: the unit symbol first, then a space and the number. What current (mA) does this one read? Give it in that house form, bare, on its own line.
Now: mA 235
